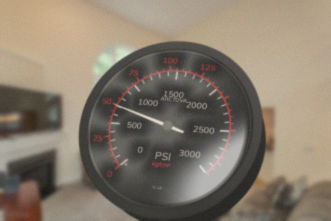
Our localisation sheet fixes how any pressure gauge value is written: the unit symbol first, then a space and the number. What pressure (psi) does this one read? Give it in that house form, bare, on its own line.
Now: psi 700
